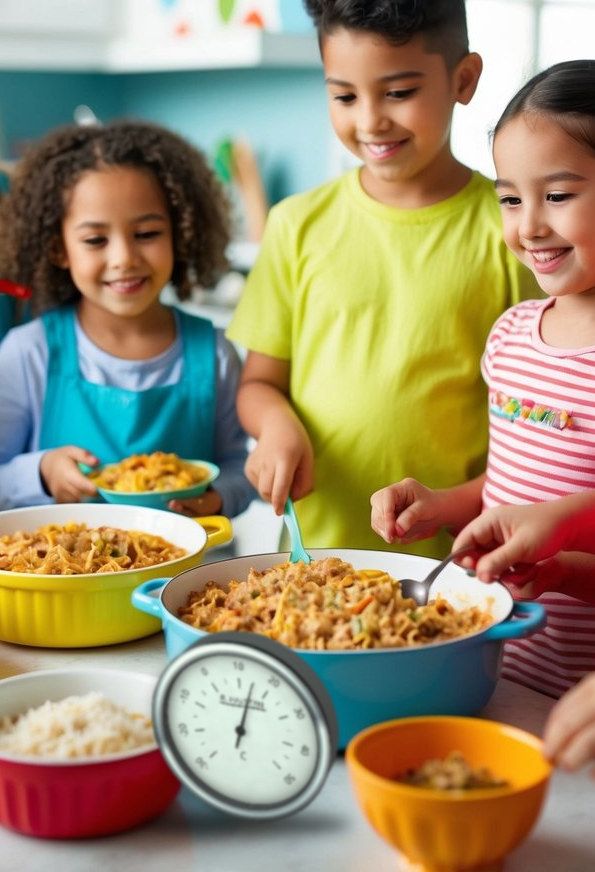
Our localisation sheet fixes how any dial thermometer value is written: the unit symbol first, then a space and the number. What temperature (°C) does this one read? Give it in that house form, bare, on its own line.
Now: °C 15
